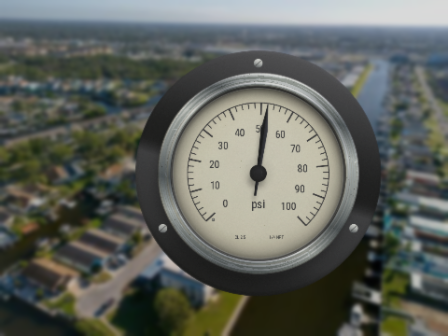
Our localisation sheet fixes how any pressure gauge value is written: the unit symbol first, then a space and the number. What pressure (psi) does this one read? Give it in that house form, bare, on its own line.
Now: psi 52
